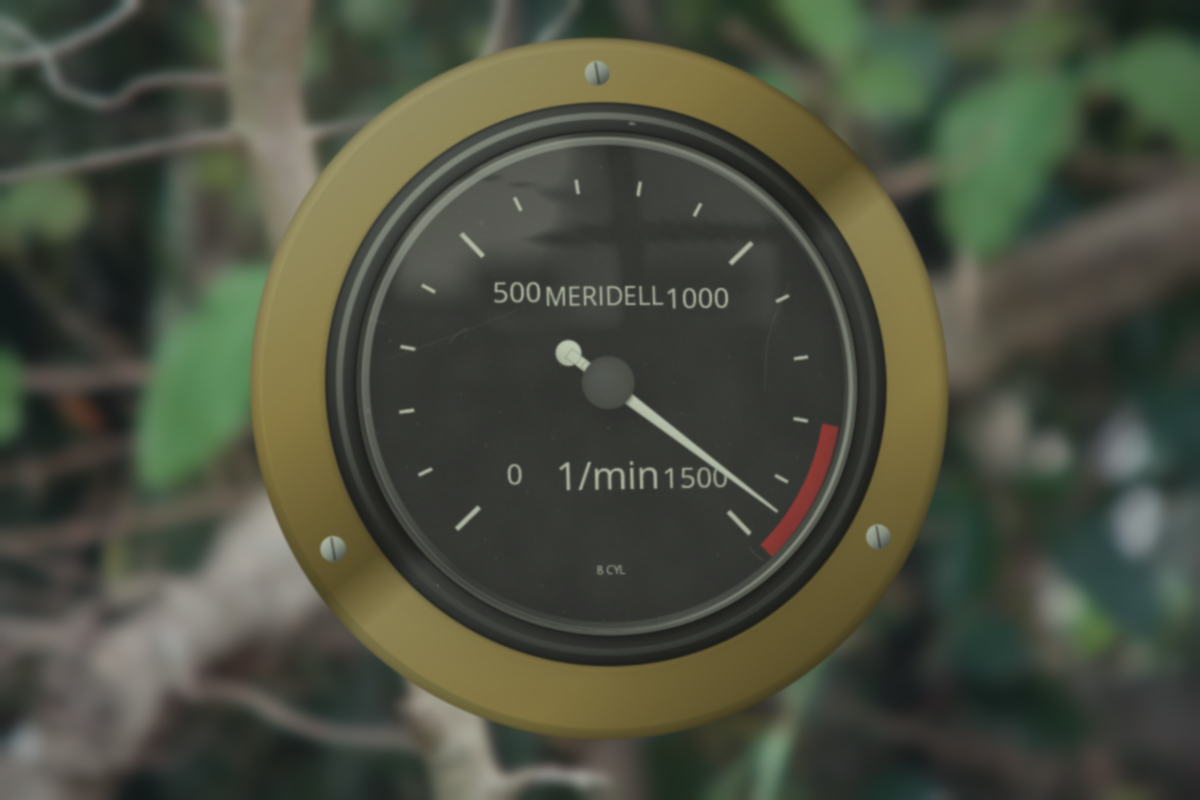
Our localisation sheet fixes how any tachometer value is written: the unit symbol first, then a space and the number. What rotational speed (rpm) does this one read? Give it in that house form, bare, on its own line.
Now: rpm 1450
